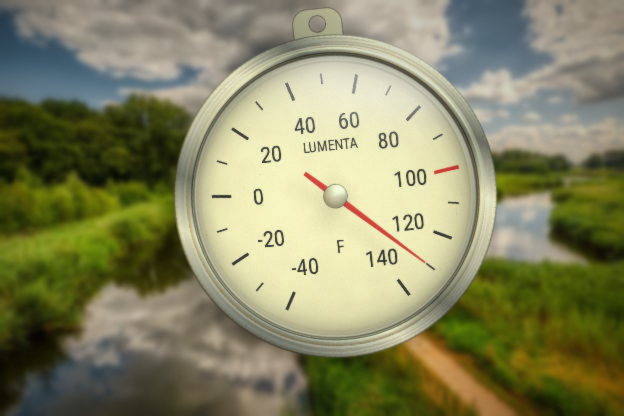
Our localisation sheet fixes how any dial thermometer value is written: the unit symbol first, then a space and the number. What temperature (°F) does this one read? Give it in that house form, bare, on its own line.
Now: °F 130
